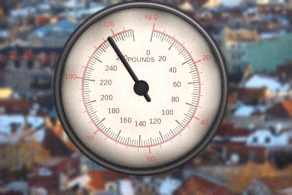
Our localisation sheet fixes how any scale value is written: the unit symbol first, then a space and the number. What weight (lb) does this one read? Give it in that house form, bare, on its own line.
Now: lb 260
